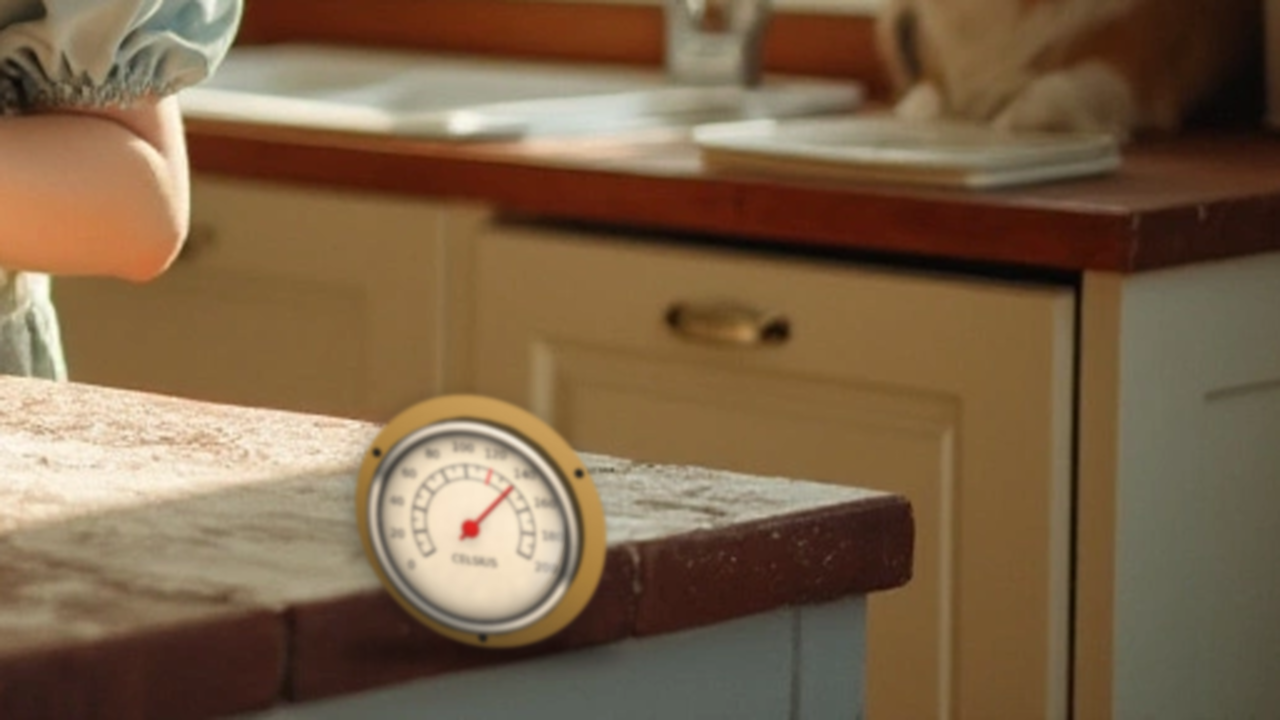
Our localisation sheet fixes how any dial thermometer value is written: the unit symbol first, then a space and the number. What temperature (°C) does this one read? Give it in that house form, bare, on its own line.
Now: °C 140
